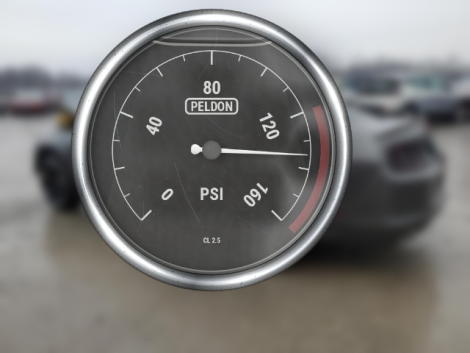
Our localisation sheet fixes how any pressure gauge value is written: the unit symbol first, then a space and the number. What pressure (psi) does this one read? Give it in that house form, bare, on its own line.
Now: psi 135
